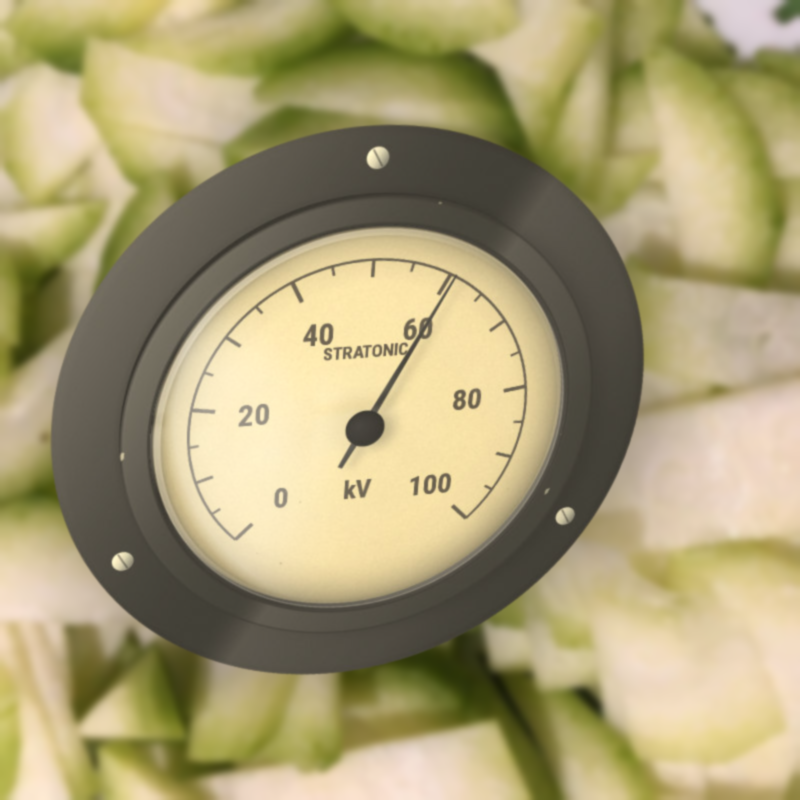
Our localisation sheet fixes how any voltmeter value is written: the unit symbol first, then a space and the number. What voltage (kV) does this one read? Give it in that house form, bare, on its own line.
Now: kV 60
